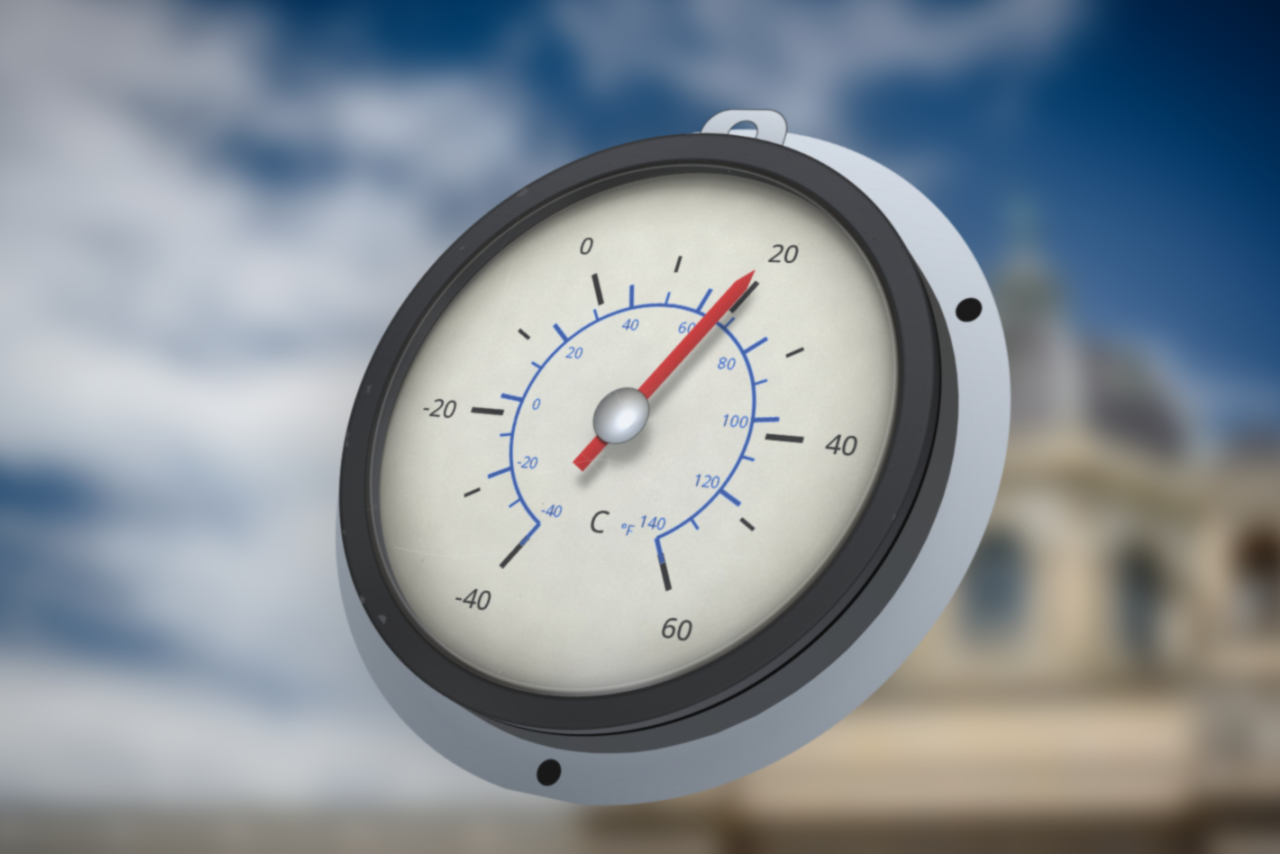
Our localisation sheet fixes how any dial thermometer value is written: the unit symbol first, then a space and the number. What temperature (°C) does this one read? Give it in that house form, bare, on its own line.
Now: °C 20
